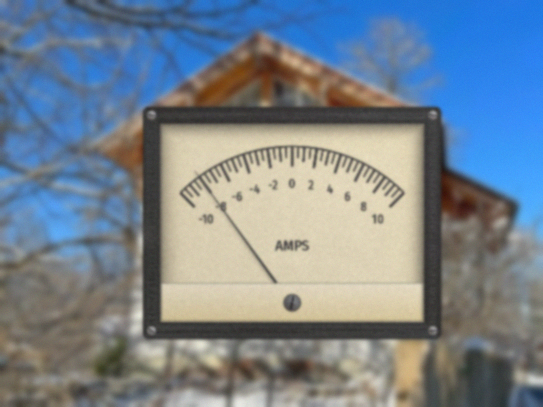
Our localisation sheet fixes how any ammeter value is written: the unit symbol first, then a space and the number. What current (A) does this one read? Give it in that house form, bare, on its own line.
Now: A -8
